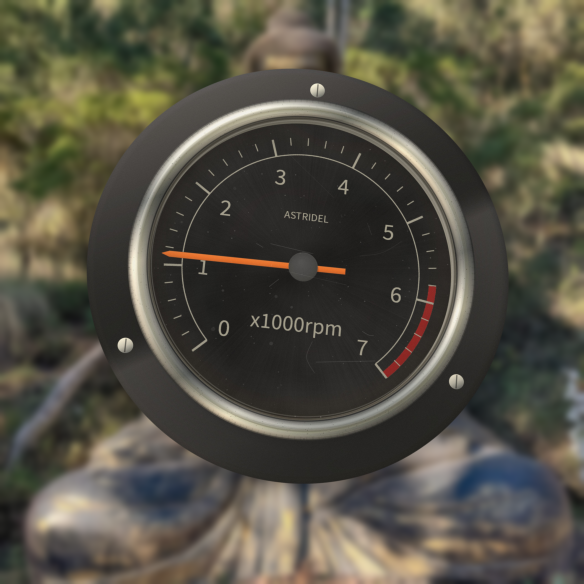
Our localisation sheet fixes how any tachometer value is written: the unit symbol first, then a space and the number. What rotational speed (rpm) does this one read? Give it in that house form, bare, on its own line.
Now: rpm 1100
